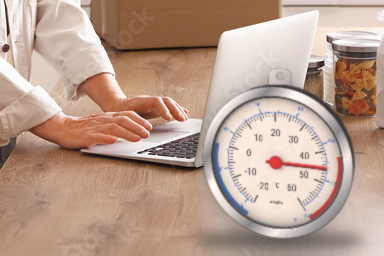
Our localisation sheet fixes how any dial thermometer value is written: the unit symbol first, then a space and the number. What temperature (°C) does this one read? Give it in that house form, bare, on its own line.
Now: °C 45
